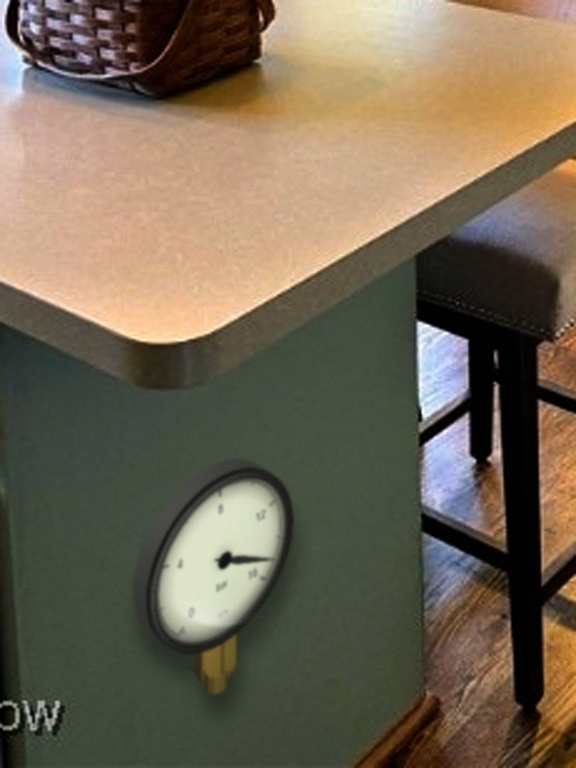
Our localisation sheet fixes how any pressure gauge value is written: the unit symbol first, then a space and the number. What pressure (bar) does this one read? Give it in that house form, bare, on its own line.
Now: bar 15
